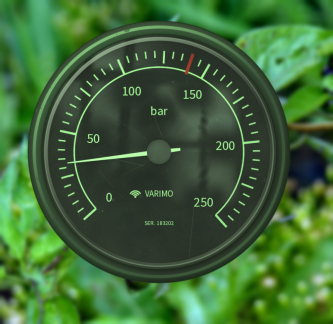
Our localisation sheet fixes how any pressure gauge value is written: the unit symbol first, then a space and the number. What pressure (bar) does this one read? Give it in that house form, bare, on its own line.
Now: bar 32.5
